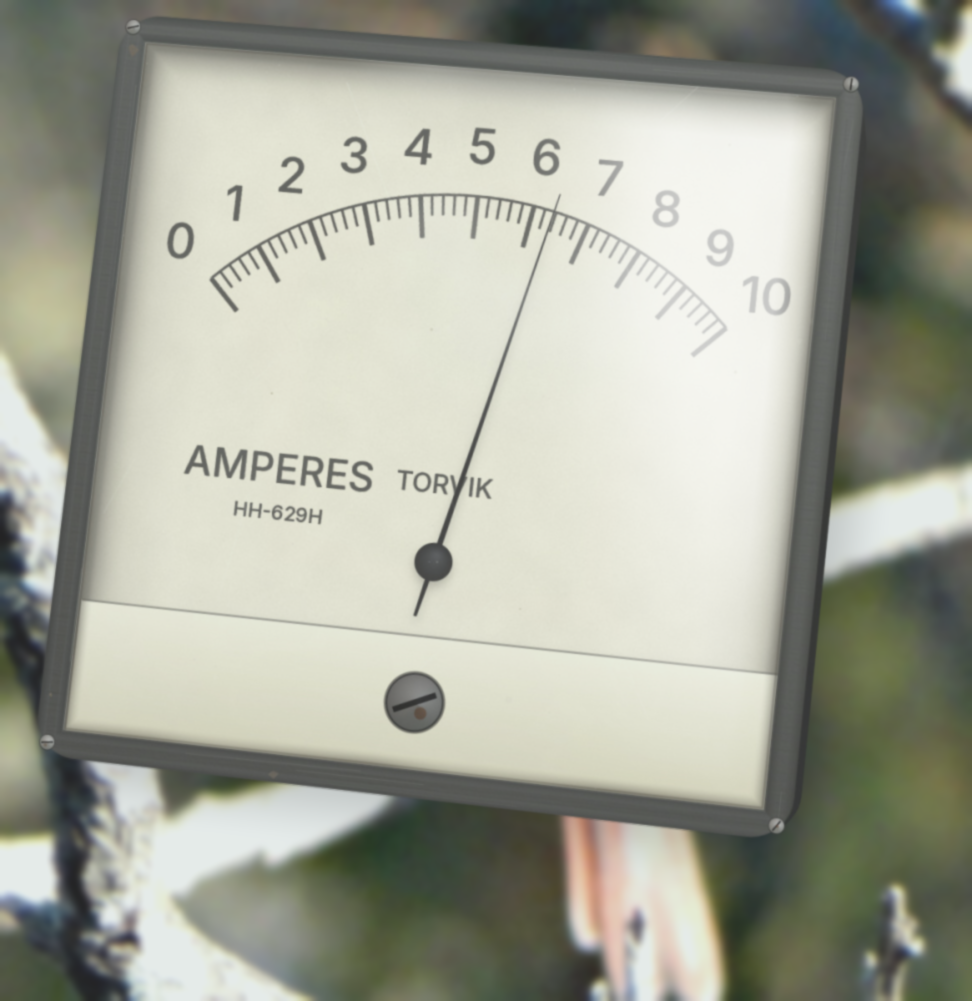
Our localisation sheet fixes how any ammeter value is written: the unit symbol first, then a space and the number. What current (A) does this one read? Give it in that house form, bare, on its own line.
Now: A 6.4
